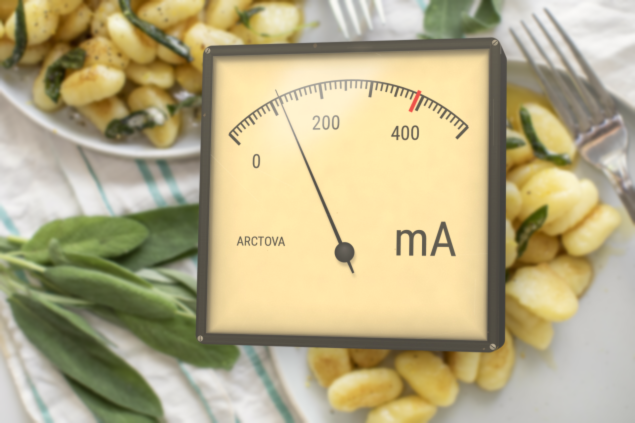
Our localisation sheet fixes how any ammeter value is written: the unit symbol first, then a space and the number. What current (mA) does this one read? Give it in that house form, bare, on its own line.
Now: mA 120
